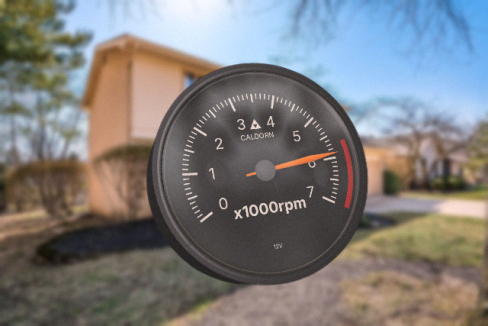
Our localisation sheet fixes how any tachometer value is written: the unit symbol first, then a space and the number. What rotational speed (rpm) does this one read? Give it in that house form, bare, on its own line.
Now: rpm 5900
